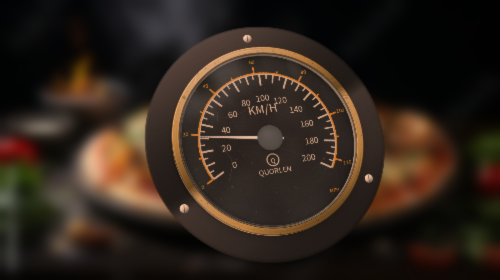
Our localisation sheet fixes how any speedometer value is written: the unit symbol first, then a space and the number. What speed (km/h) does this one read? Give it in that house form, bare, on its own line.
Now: km/h 30
